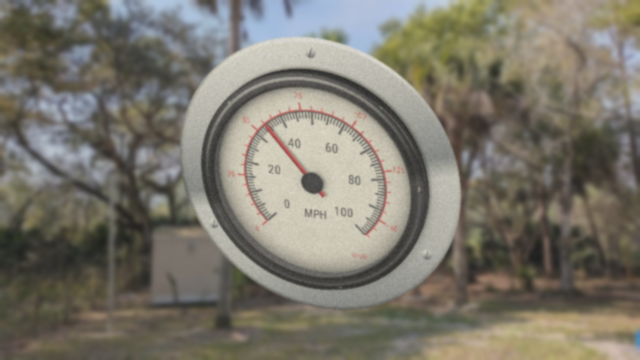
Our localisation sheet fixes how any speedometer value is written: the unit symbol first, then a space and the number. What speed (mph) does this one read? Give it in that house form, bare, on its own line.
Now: mph 35
